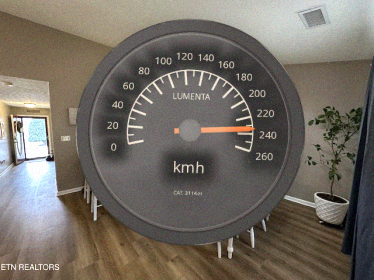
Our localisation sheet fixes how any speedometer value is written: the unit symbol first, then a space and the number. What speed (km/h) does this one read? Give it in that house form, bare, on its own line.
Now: km/h 235
